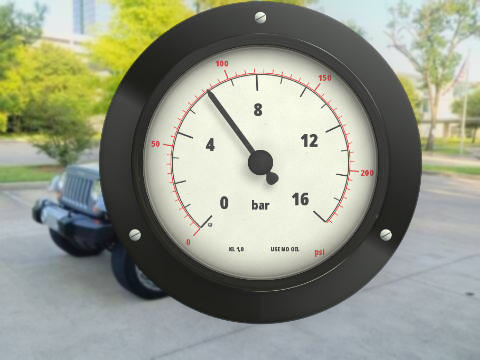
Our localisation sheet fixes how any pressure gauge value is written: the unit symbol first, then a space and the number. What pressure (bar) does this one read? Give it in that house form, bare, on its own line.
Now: bar 6
